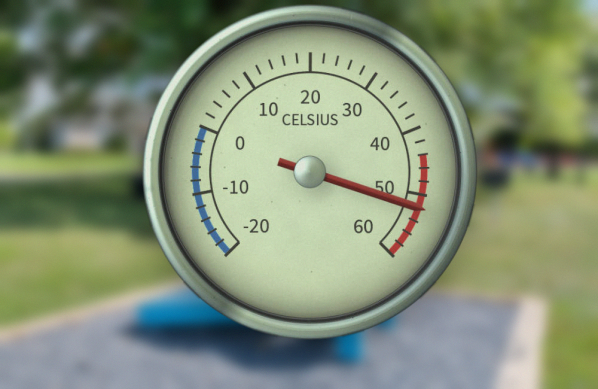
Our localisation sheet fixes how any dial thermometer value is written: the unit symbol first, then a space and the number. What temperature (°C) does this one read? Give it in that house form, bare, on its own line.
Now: °C 52
